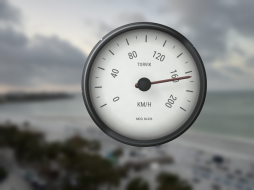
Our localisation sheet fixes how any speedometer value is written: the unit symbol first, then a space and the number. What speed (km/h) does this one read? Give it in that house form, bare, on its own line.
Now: km/h 165
